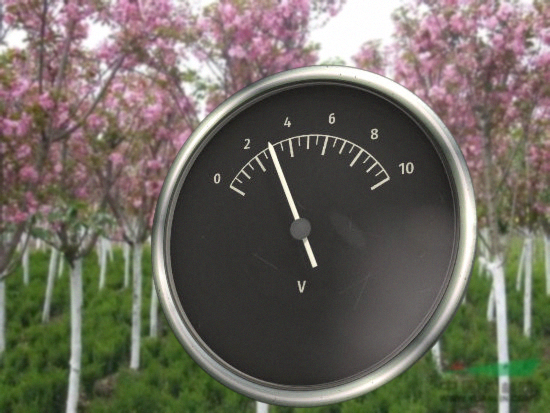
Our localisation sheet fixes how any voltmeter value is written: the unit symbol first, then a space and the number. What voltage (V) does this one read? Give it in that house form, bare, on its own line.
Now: V 3
